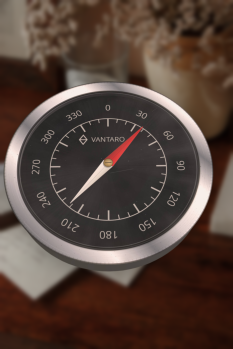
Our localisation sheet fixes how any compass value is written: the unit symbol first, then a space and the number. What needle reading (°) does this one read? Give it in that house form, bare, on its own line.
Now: ° 40
